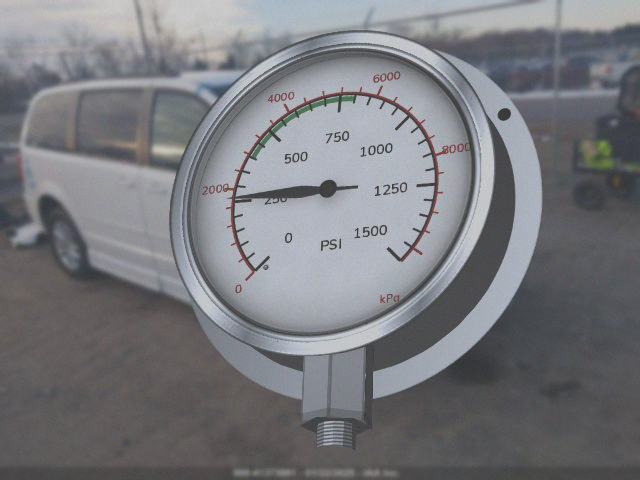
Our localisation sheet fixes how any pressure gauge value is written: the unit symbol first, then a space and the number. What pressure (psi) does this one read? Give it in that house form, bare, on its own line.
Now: psi 250
